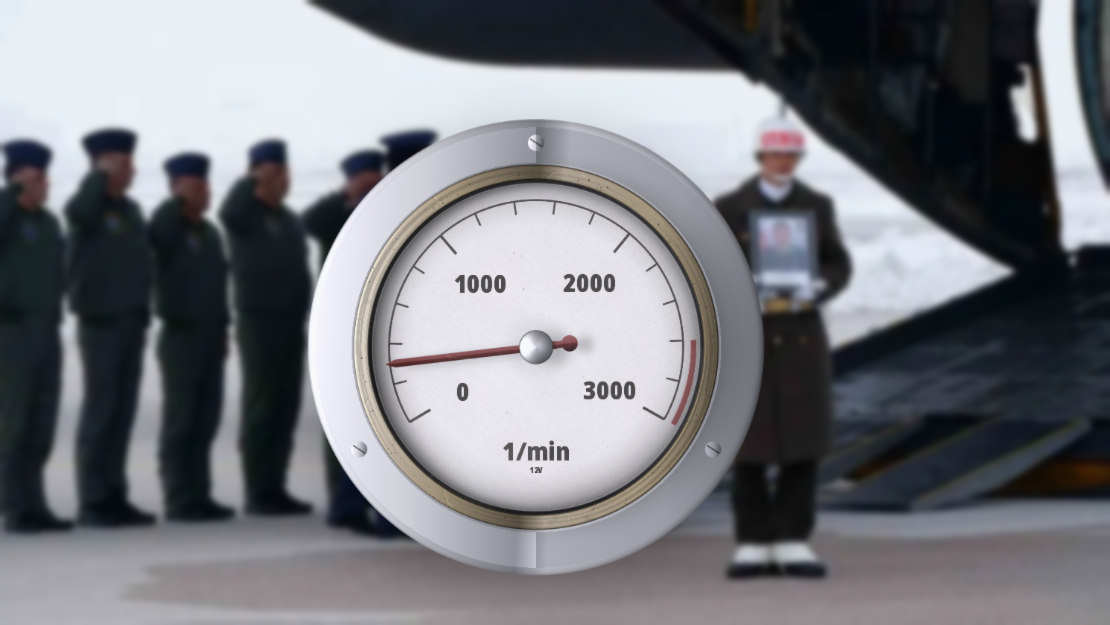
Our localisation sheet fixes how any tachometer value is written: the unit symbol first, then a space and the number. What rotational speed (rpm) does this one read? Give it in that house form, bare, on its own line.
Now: rpm 300
